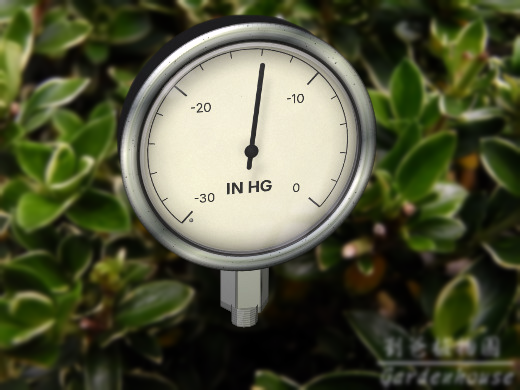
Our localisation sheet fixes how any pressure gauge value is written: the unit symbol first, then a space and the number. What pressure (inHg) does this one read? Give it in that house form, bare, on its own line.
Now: inHg -14
